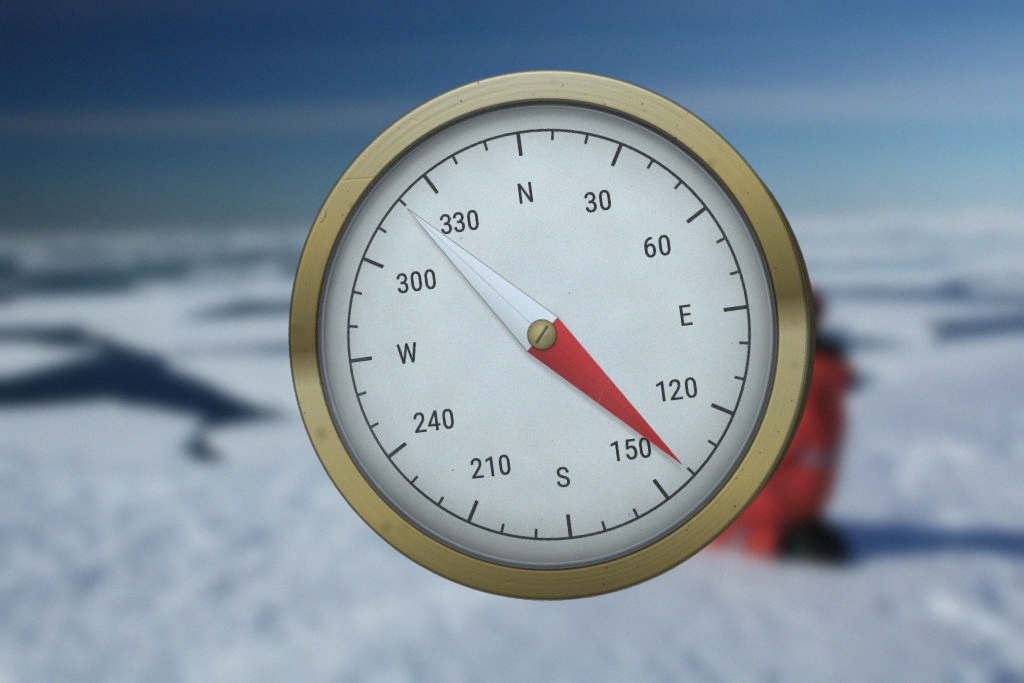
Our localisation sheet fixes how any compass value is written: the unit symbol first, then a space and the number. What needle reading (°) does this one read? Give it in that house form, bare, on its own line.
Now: ° 140
